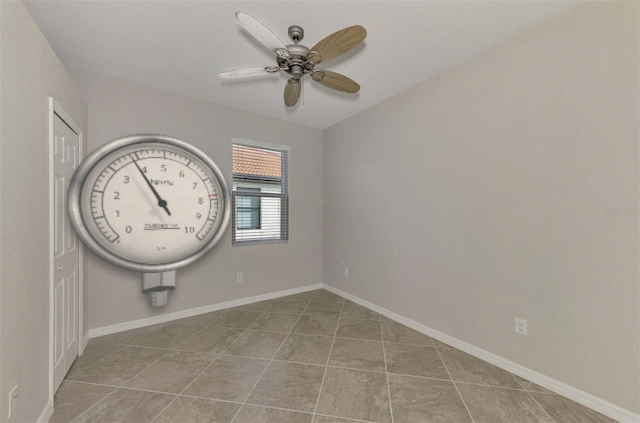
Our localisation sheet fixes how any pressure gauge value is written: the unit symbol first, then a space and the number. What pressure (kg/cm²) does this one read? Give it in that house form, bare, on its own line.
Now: kg/cm² 3.8
